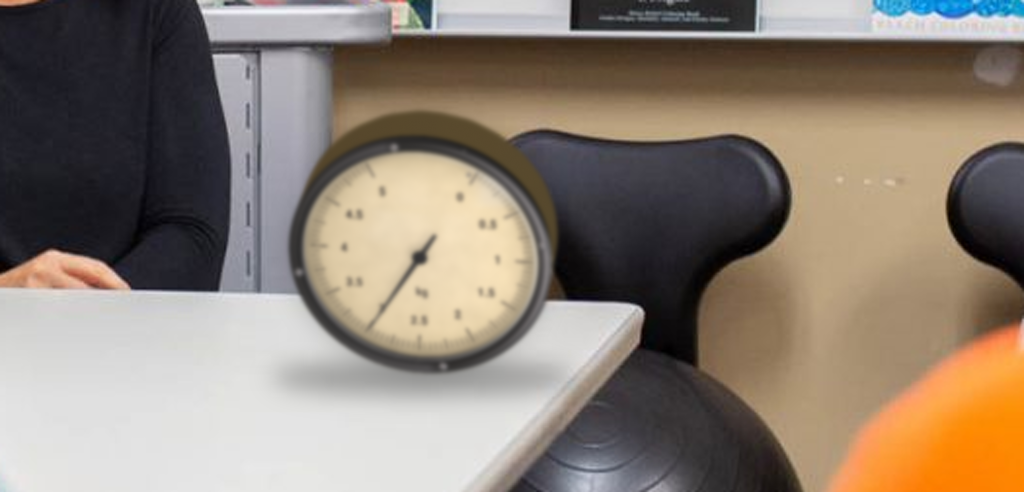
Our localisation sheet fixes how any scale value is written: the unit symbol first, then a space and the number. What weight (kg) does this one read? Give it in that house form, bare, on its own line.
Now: kg 3
